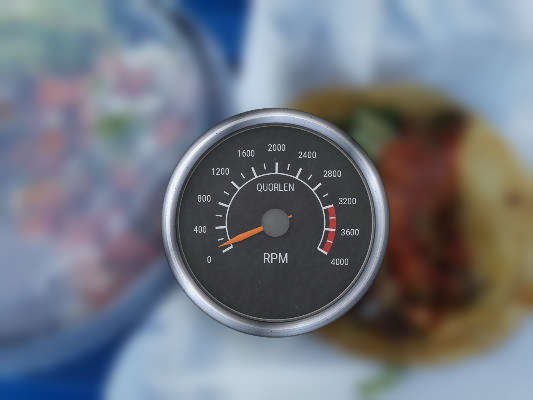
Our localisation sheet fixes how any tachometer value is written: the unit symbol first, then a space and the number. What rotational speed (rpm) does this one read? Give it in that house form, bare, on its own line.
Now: rpm 100
